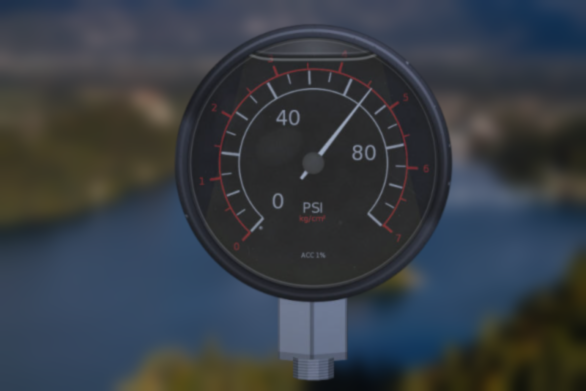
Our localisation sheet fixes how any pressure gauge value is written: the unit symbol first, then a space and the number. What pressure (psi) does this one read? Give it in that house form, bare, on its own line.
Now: psi 65
